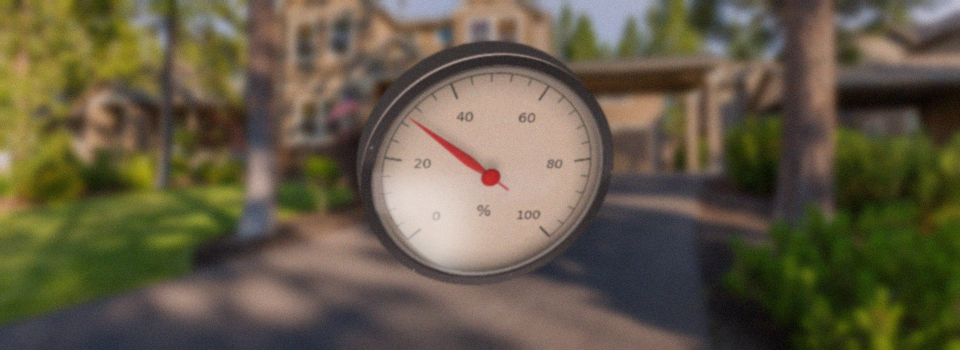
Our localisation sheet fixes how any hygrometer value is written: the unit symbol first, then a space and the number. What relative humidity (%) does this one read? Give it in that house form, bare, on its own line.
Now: % 30
